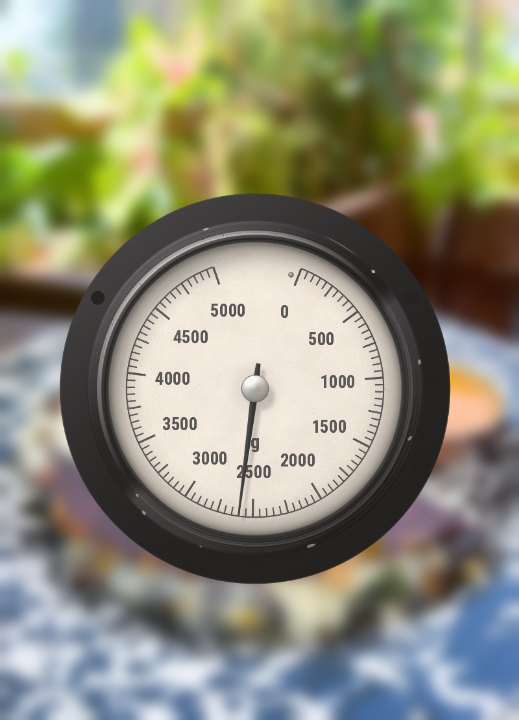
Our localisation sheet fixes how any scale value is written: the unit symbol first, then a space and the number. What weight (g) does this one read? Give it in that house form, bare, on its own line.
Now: g 2600
